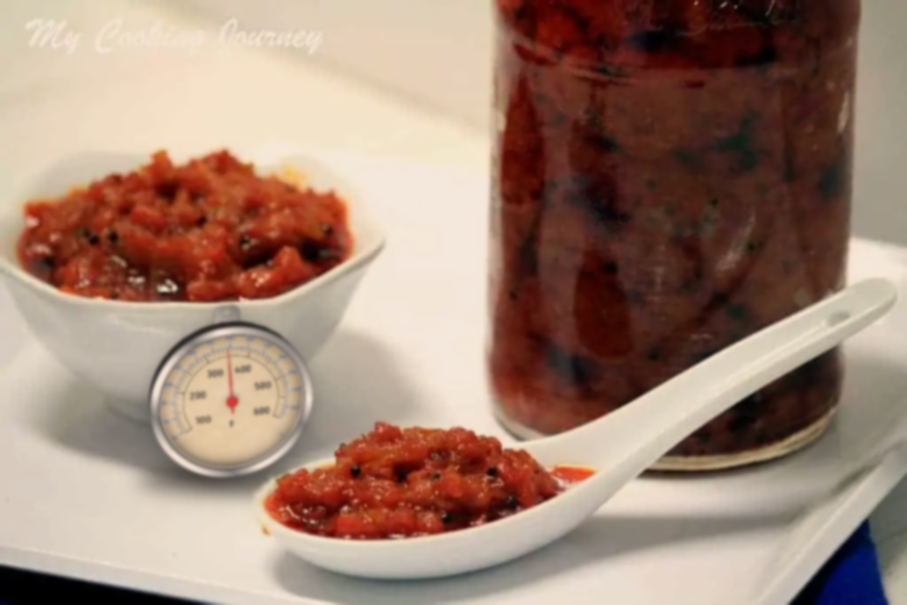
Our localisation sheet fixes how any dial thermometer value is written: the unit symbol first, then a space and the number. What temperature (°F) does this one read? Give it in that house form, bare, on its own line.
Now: °F 350
